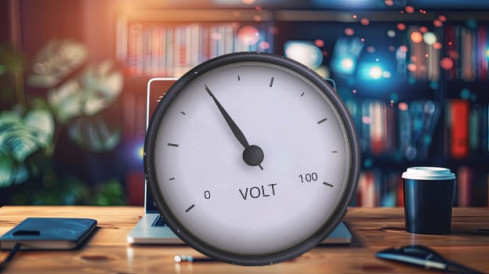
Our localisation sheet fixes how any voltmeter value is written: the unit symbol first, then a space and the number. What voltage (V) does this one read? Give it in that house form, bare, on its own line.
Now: V 40
